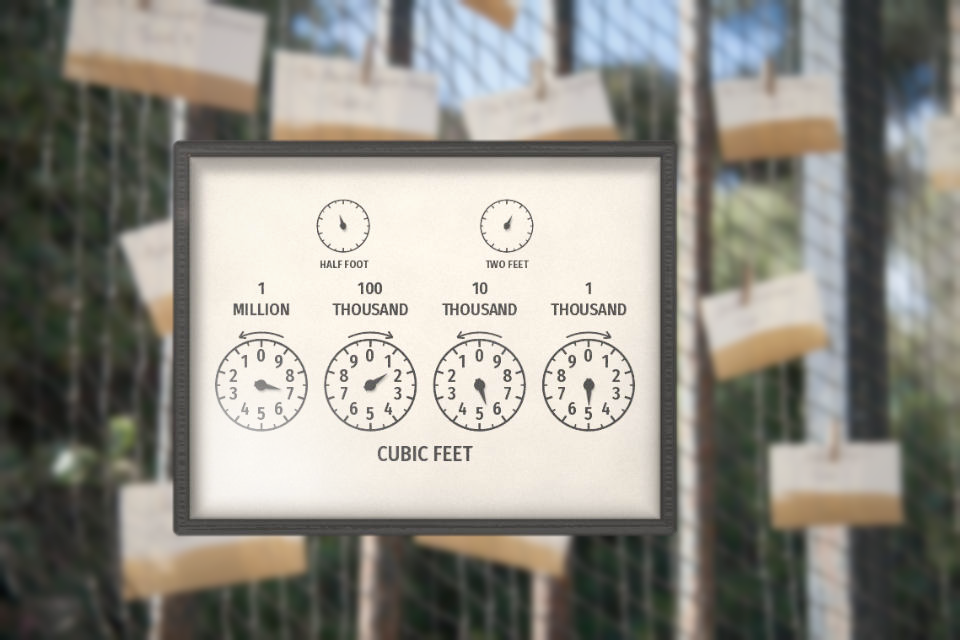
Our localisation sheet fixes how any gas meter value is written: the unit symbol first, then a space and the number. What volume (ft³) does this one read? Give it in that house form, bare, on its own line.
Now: ft³ 715500
